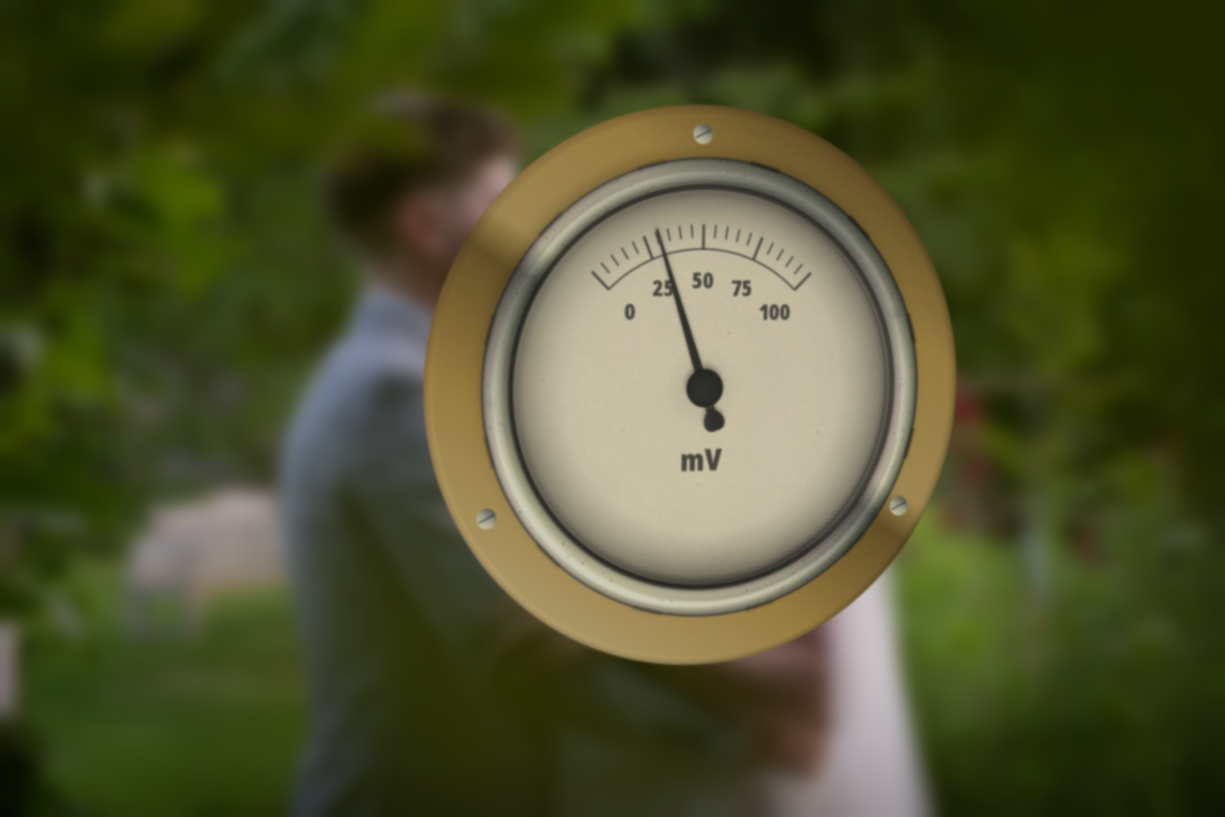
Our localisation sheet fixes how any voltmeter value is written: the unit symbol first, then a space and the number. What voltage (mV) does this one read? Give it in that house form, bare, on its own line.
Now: mV 30
